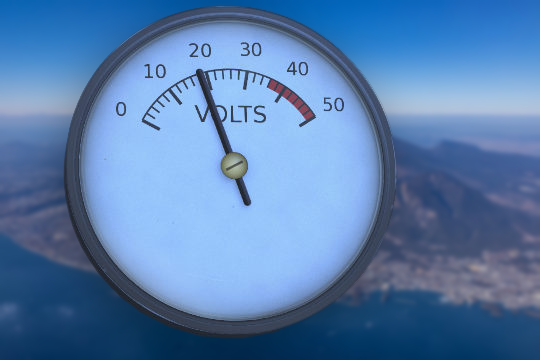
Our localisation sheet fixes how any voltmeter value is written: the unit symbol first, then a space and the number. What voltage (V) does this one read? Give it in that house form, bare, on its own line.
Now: V 18
